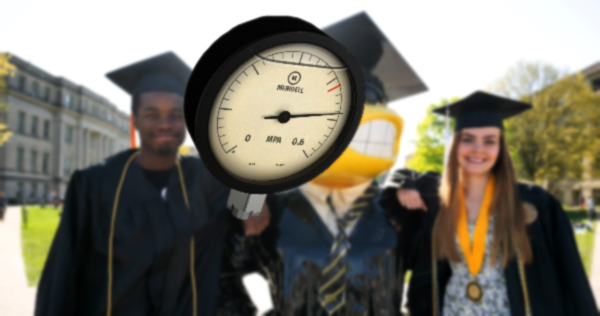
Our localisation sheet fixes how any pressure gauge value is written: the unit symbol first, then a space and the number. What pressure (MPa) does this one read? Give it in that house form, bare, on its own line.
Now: MPa 0.48
